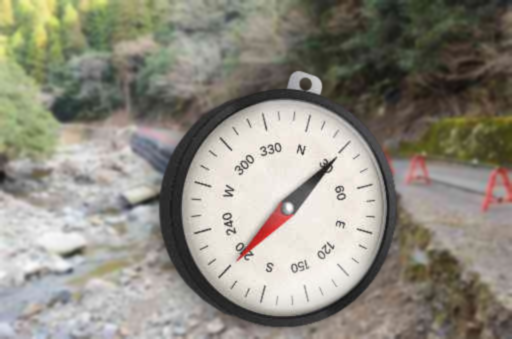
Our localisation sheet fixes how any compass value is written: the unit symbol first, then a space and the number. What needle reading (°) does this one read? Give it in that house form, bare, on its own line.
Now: ° 210
